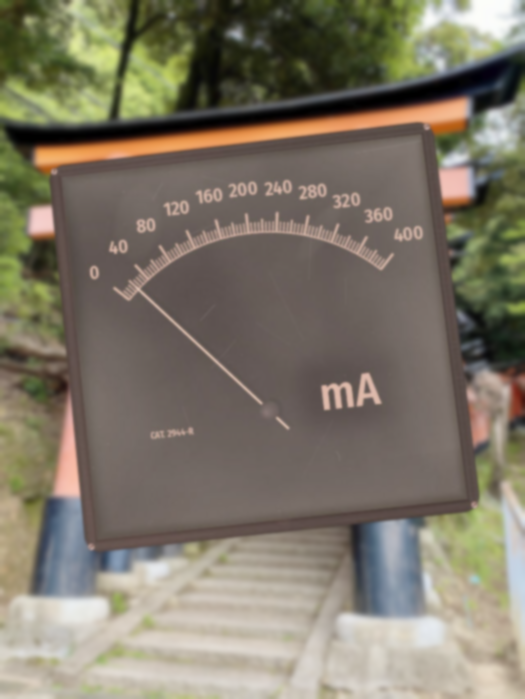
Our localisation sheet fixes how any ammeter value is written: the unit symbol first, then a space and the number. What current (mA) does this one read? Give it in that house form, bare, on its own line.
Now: mA 20
